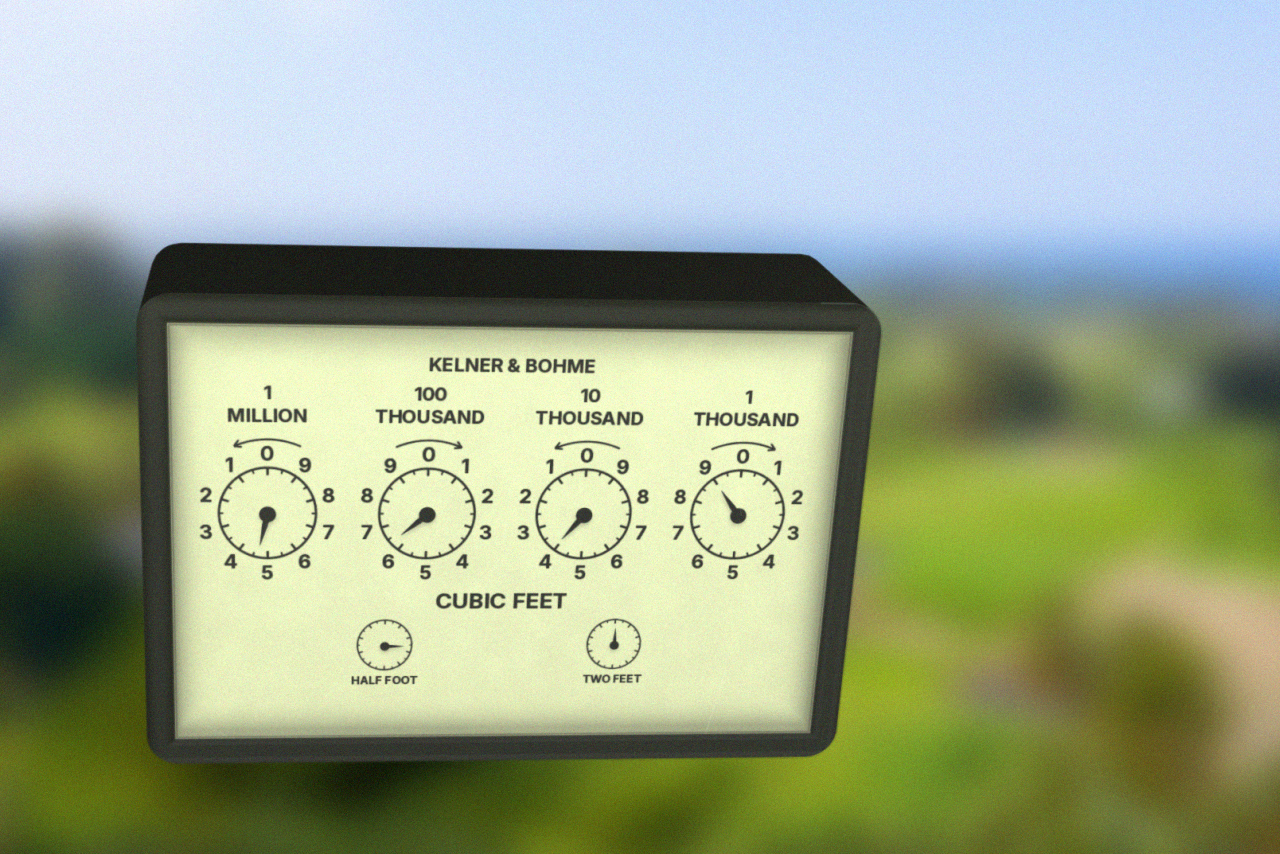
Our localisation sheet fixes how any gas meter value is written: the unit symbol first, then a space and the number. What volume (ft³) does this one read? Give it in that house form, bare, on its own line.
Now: ft³ 463900
